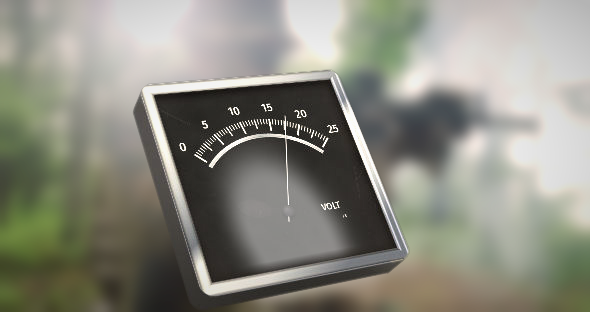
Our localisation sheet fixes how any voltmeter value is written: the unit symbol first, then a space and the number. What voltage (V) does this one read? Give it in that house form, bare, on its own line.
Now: V 17.5
